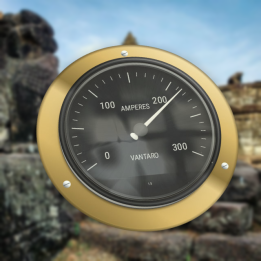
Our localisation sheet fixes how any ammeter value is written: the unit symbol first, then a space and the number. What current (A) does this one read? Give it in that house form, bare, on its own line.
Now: A 215
